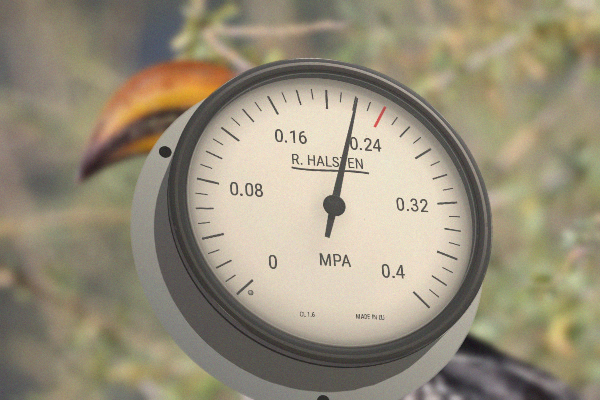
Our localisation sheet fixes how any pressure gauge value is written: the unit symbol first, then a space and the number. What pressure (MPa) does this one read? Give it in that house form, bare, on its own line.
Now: MPa 0.22
